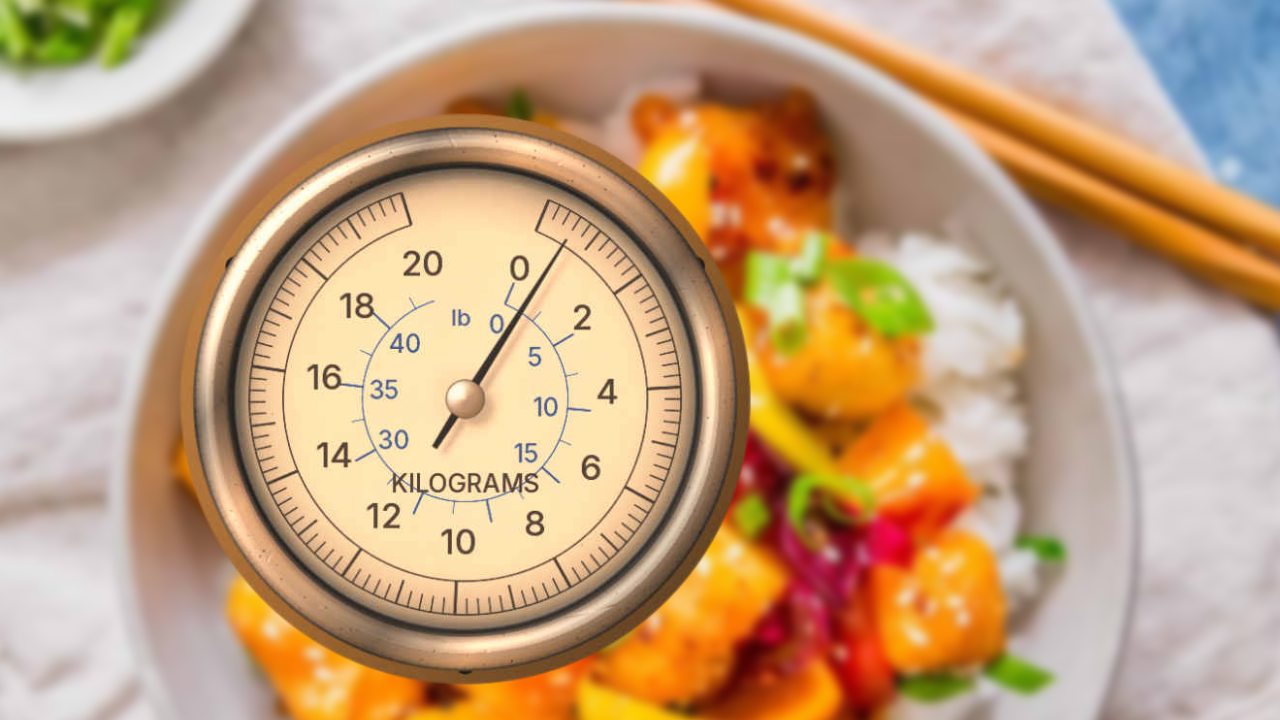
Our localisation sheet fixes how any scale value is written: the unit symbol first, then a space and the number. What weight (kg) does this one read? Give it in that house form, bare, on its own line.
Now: kg 0.6
